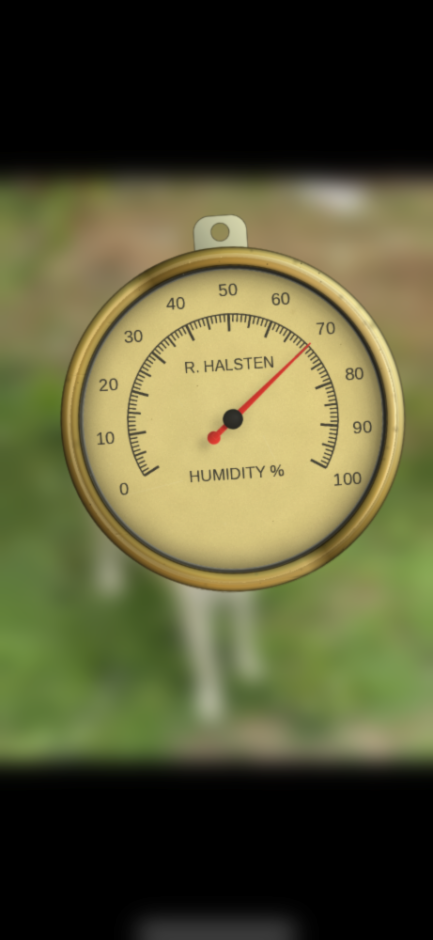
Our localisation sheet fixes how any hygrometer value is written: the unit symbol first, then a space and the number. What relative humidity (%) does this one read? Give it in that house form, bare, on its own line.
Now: % 70
